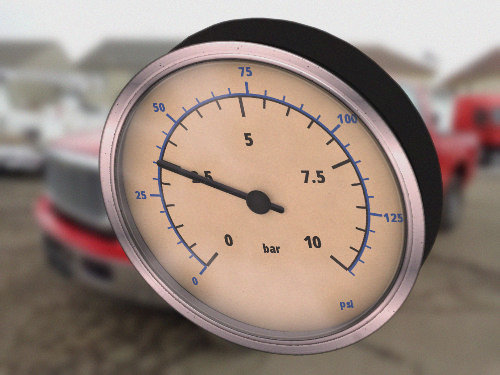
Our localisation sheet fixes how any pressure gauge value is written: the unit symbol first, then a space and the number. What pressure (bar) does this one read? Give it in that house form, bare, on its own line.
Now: bar 2.5
